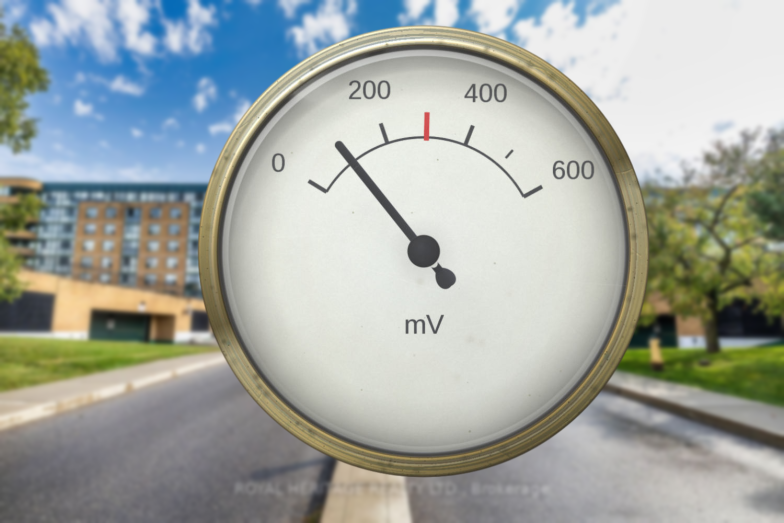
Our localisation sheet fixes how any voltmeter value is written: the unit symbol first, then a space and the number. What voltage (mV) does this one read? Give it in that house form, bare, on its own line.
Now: mV 100
